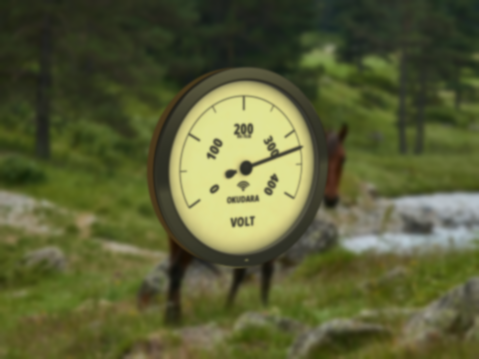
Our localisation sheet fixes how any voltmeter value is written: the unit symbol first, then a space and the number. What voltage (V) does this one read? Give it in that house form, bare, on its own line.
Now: V 325
